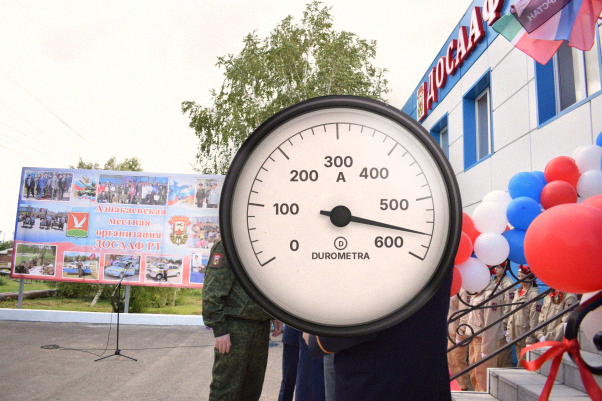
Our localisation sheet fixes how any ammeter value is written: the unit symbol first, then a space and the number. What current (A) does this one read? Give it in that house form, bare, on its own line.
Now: A 560
